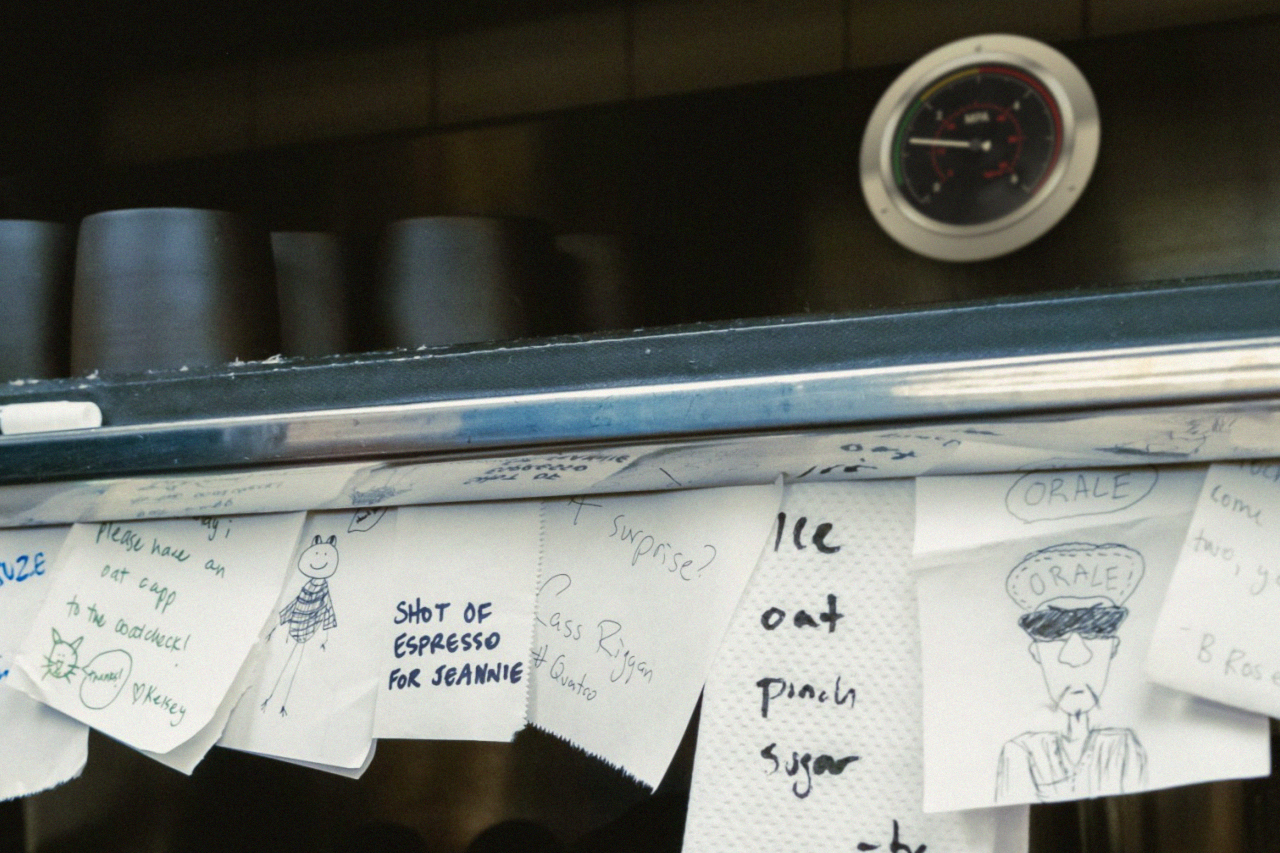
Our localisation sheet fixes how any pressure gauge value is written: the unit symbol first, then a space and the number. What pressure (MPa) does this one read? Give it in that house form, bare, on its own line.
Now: MPa 1.25
